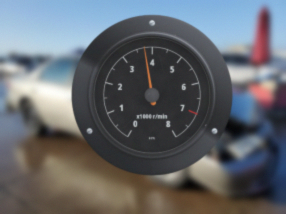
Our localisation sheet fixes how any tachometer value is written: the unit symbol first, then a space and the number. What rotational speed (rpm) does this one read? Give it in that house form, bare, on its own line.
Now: rpm 3750
